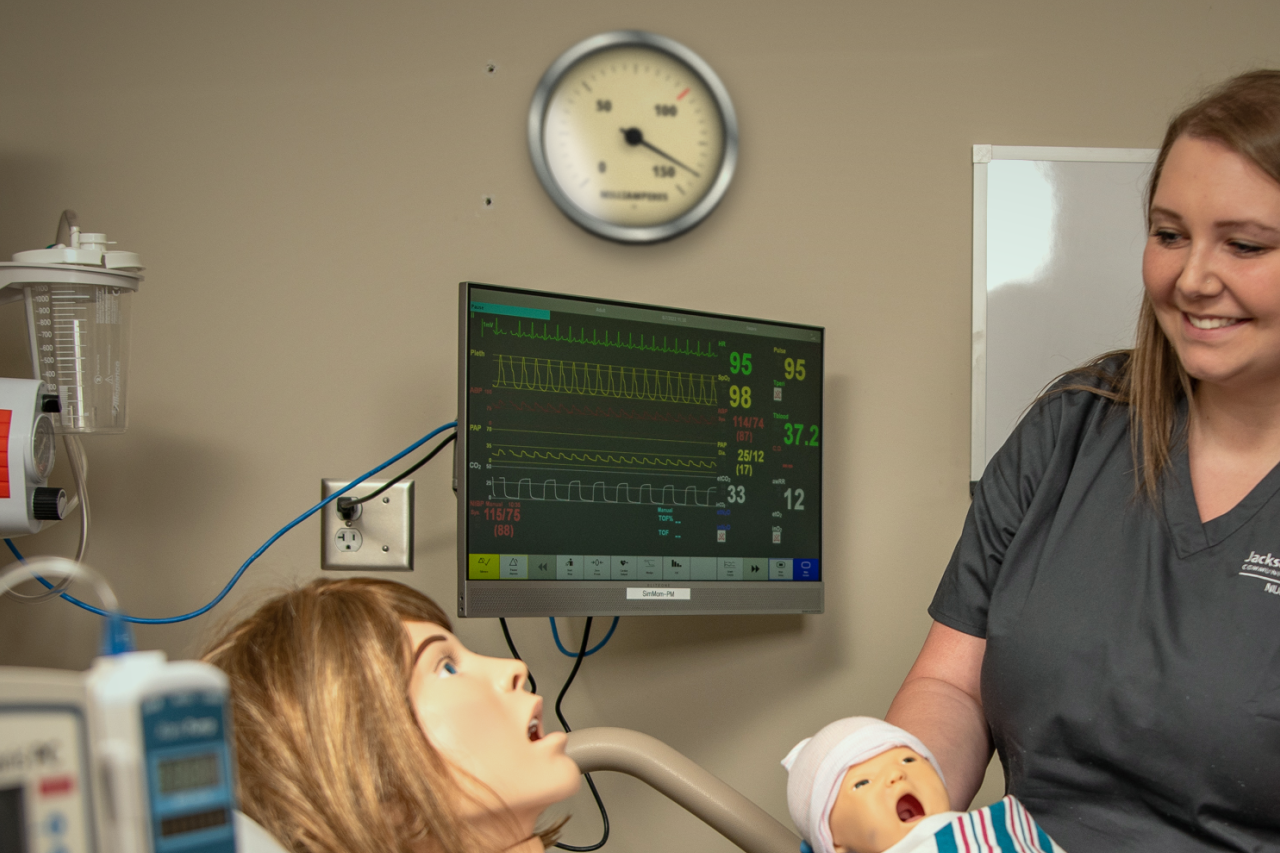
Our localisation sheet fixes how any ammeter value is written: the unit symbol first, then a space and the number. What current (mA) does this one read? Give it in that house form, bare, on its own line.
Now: mA 140
